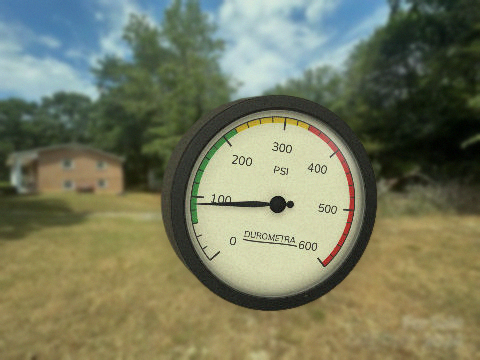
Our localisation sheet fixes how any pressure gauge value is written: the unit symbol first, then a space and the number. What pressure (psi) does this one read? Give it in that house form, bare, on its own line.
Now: psi 90
